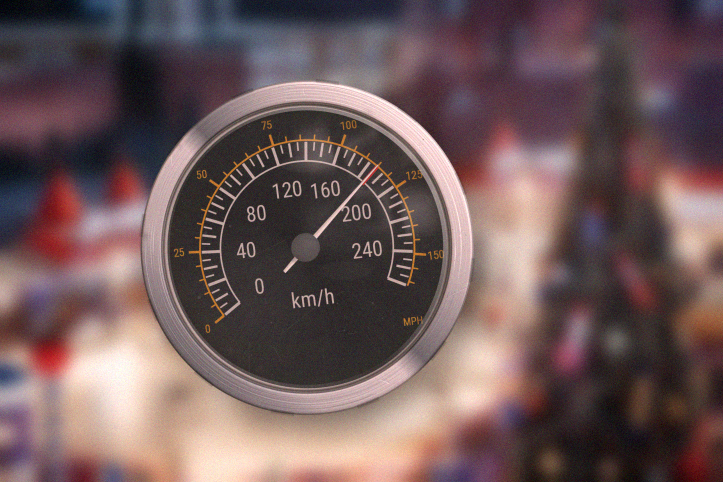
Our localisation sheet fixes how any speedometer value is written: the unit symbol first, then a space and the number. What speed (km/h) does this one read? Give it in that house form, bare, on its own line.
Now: km/h 185
